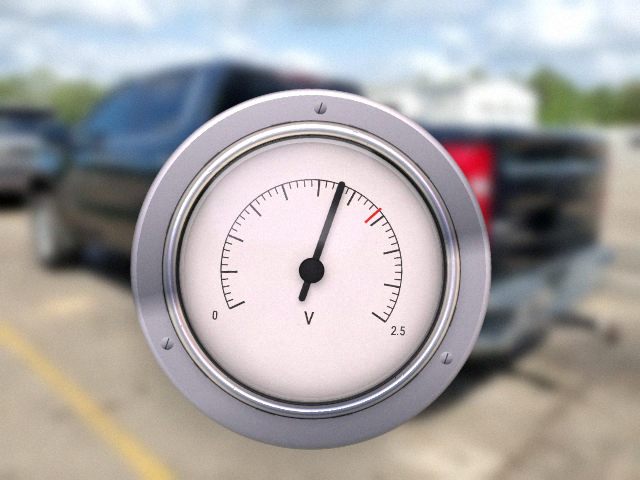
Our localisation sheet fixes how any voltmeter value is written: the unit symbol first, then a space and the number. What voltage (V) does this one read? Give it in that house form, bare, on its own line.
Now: V 1.4
